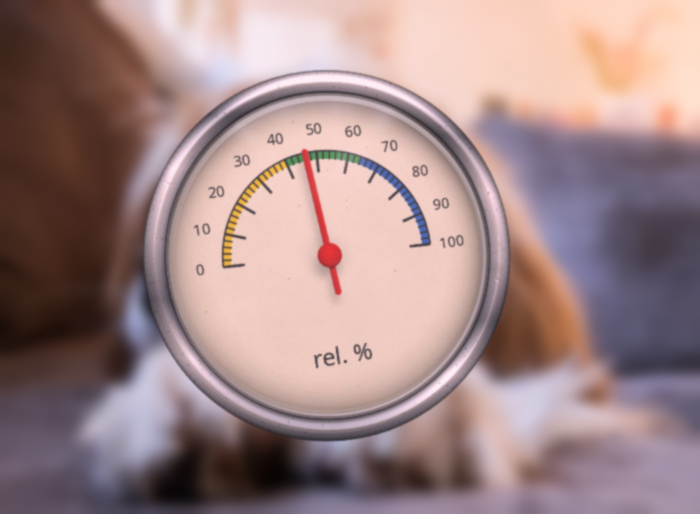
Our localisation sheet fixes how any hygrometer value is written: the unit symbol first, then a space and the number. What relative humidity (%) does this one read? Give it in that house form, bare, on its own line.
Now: % 46
